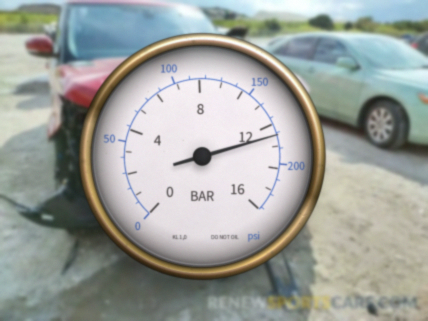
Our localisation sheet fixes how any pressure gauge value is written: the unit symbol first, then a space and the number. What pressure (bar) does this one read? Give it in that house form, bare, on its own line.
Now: bar 12.5
